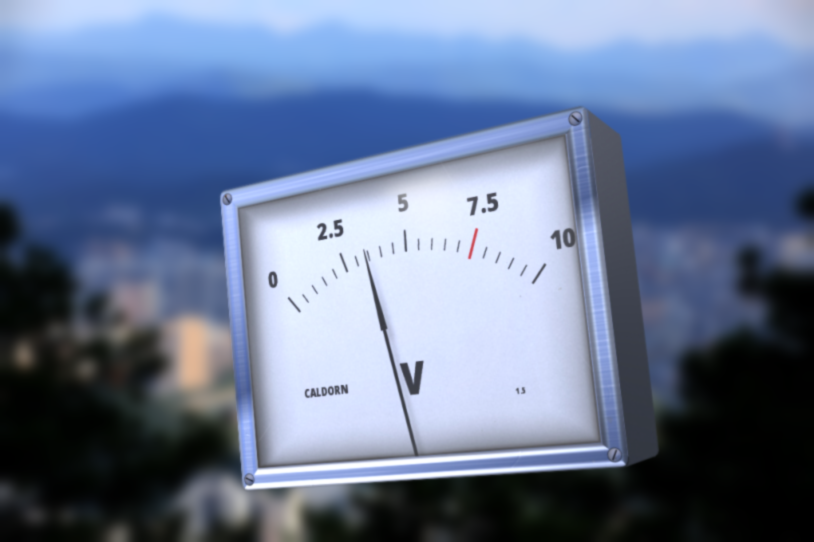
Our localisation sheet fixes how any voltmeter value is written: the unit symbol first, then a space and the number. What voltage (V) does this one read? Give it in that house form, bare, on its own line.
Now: V 3.5
